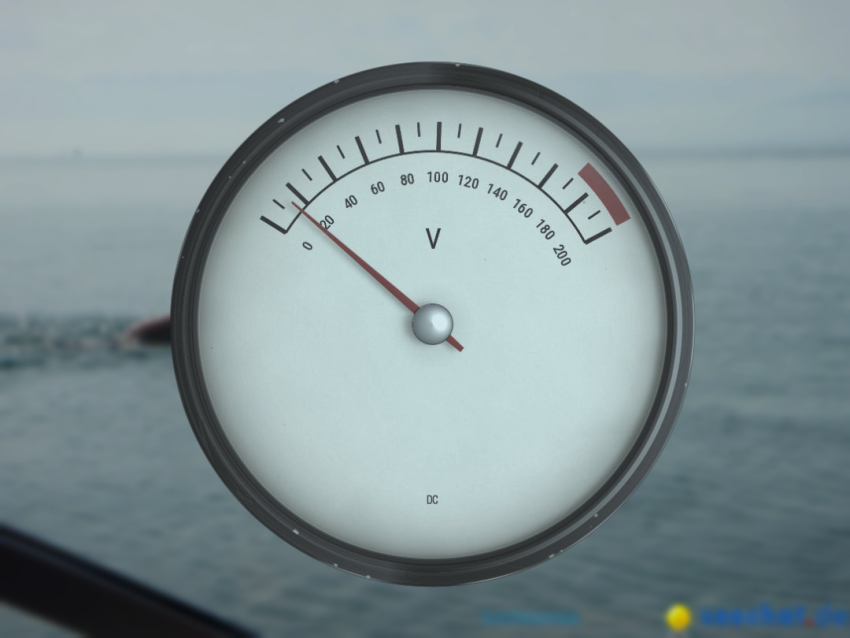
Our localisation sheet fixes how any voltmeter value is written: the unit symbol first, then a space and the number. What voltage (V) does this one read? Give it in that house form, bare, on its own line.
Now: V 15
